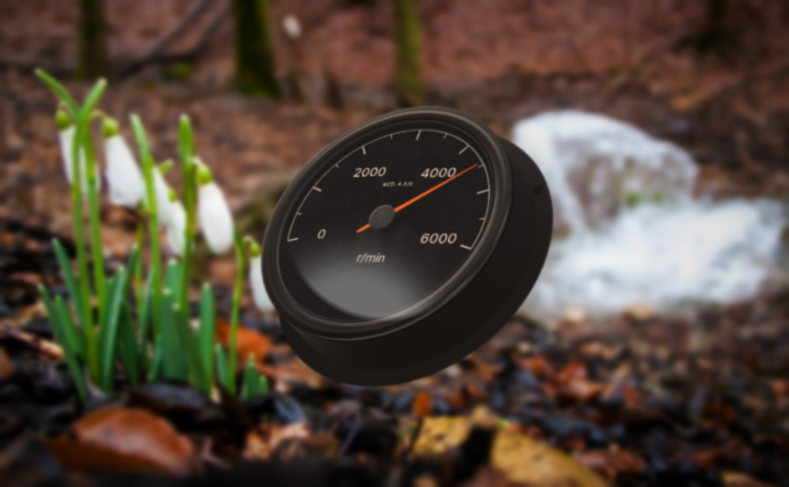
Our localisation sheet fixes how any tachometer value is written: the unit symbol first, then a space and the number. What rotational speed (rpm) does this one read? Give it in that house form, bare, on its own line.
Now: rpm 4500
